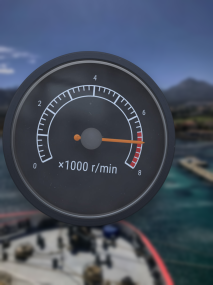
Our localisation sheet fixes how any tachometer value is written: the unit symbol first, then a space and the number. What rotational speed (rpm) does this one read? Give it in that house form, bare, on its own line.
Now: rpm 7000
